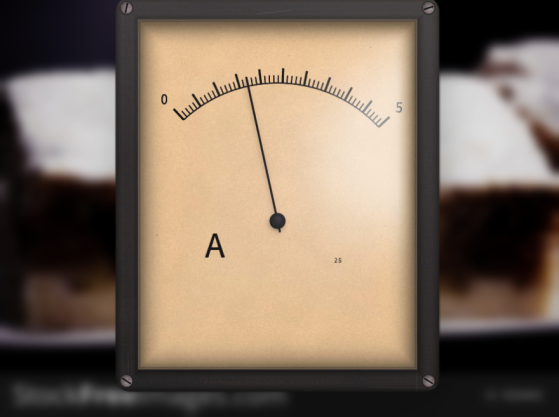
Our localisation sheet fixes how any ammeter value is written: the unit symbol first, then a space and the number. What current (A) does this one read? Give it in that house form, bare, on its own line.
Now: A 1.7
